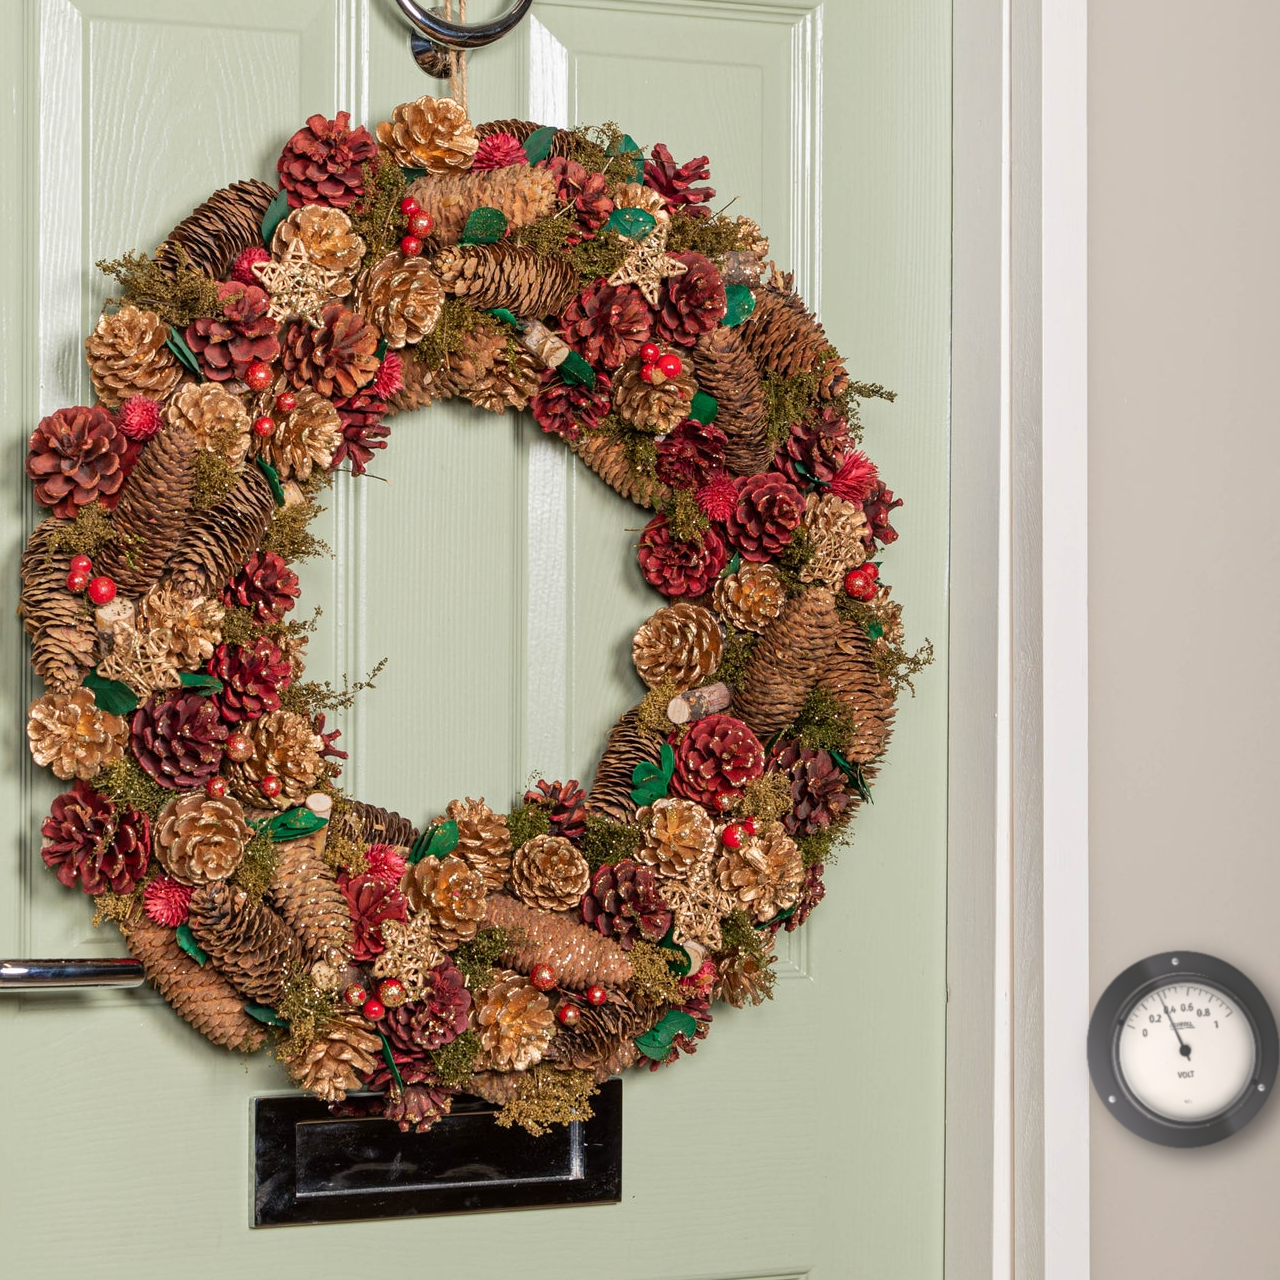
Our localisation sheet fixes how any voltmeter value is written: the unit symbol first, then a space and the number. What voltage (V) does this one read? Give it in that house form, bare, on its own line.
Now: V 0.35
